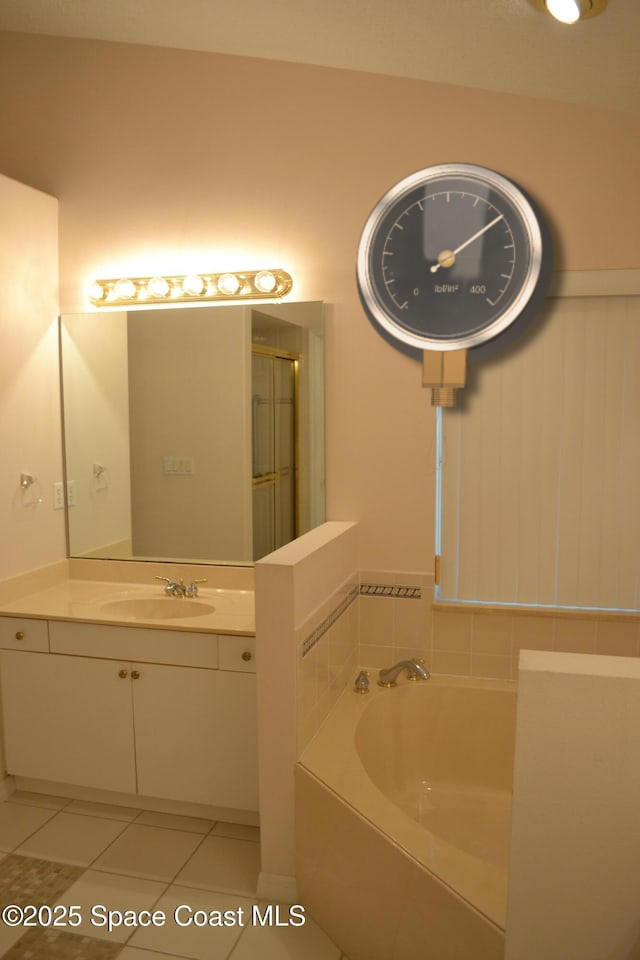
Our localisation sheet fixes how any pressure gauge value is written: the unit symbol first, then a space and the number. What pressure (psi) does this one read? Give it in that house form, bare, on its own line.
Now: psi 280
